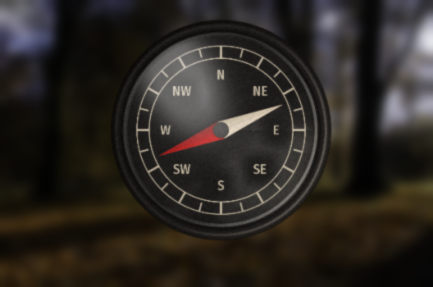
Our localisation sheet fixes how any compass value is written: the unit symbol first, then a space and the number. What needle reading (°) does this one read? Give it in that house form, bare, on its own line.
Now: ° 247.5
